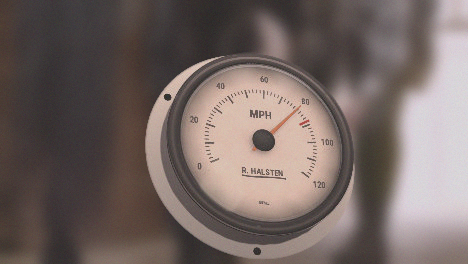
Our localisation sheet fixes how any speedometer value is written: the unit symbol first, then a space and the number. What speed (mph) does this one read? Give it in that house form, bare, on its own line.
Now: mph 80
